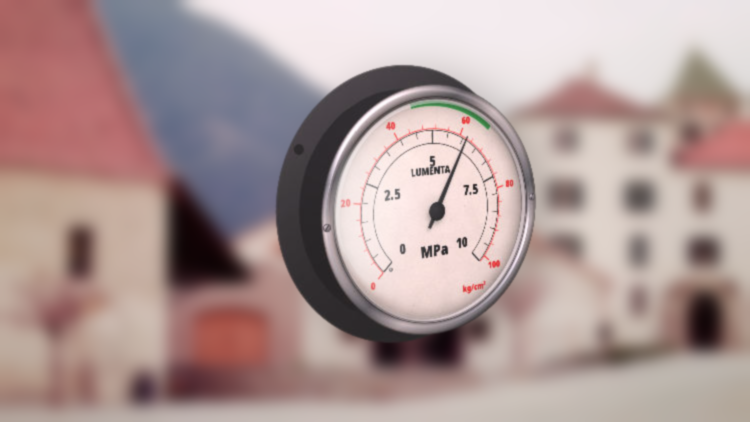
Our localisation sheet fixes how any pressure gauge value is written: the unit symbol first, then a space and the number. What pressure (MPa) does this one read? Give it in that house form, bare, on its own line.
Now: MPa 6
